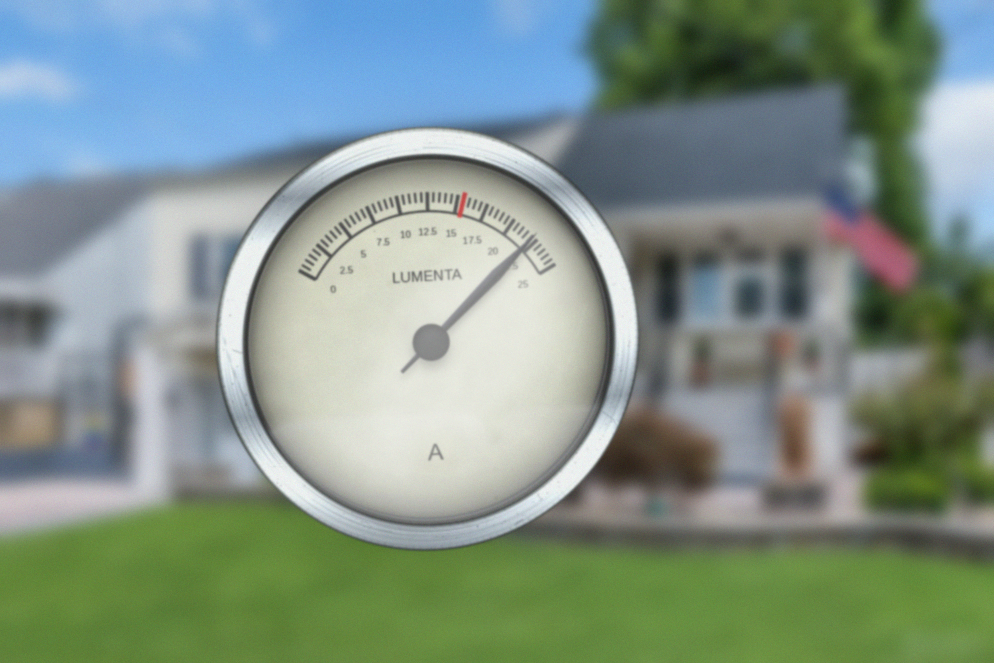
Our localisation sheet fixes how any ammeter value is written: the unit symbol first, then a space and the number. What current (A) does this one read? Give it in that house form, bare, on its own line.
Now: A 22
